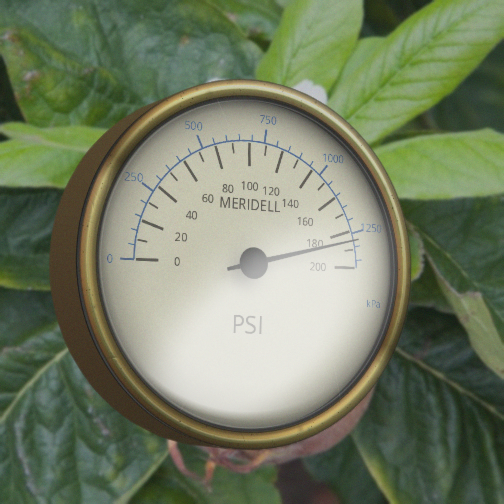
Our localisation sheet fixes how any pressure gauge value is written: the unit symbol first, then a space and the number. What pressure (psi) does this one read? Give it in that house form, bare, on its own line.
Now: psi 185
